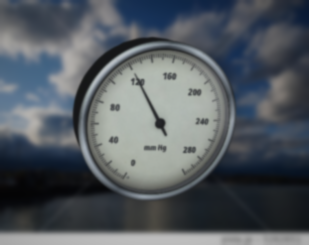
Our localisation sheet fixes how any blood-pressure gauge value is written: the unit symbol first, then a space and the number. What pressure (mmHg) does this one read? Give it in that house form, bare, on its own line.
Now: mmHg 120
